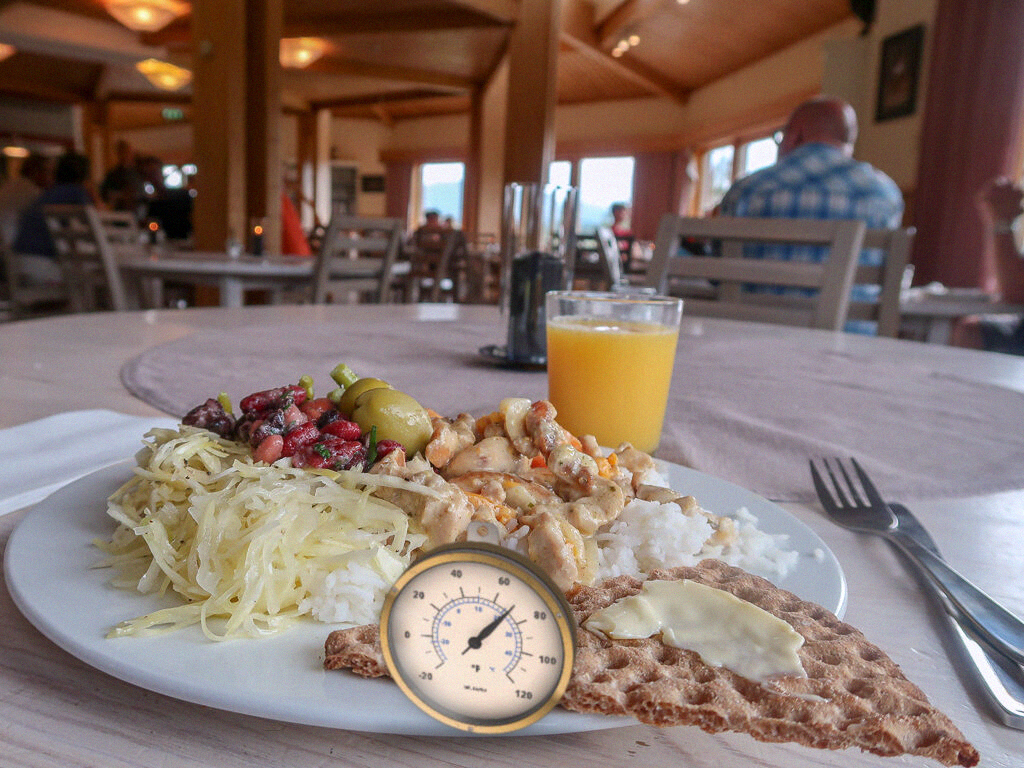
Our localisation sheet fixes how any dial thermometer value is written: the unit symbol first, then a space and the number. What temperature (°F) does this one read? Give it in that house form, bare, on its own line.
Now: °F 70
